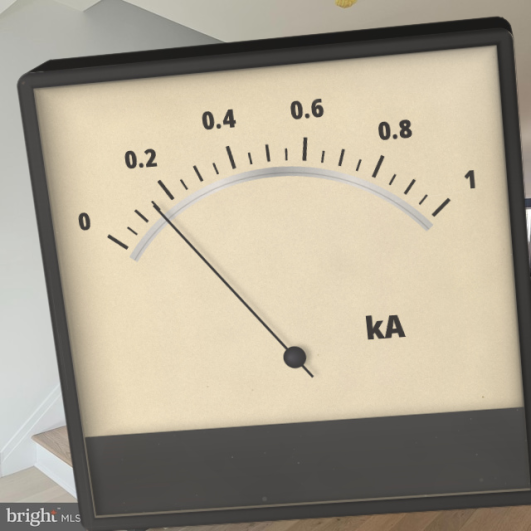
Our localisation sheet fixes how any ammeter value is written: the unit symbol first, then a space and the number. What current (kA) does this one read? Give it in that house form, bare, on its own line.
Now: kA 0.15
